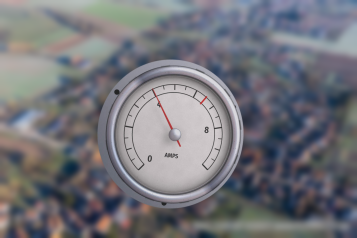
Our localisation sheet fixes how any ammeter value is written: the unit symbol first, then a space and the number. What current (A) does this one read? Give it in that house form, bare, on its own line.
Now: A 4
